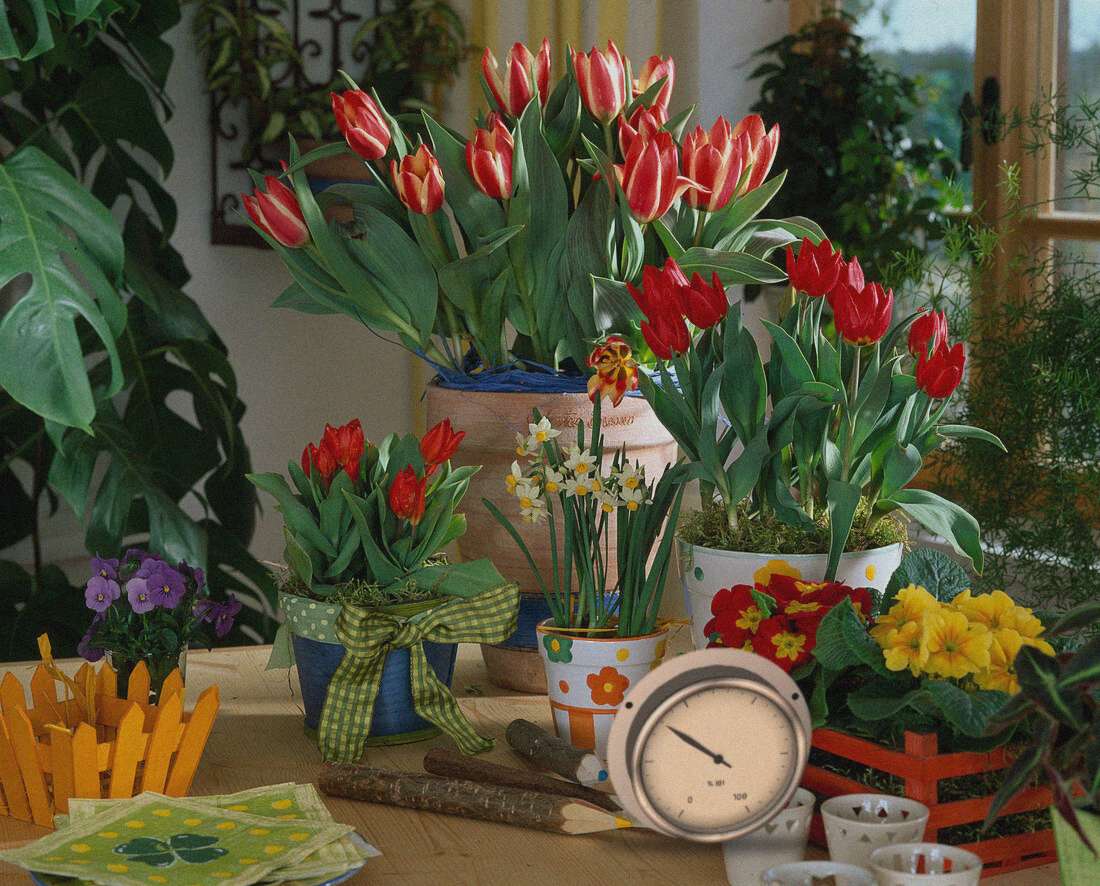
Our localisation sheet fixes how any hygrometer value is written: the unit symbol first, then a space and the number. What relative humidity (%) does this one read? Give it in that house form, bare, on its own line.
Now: % 32
